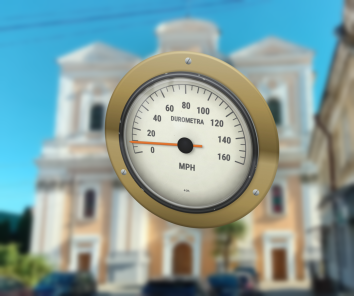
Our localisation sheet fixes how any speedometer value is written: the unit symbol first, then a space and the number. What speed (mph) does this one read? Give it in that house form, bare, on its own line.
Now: mph 10
